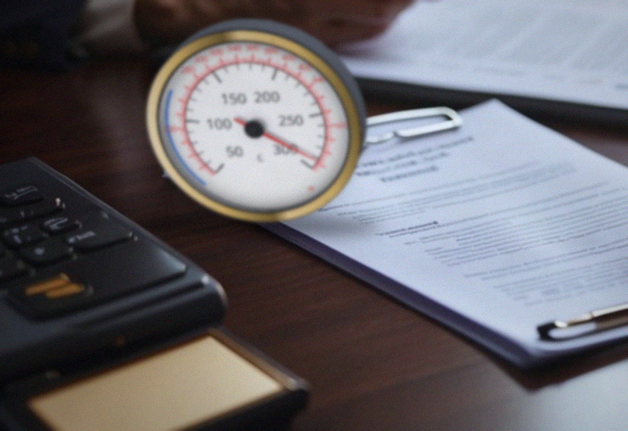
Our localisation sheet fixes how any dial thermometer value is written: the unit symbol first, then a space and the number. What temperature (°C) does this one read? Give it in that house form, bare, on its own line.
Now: °C 290
